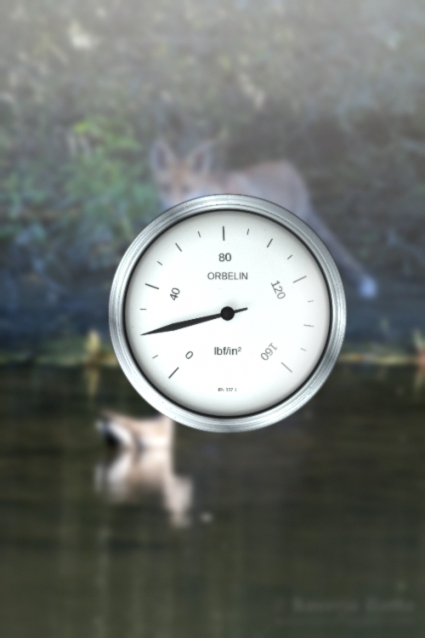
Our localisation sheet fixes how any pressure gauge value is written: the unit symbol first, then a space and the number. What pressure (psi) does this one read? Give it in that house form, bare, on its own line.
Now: psi 20
